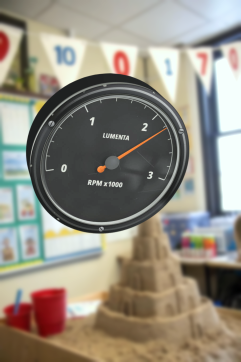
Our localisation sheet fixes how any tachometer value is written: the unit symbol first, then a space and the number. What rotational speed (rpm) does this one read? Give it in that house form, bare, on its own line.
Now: rpm 2200
